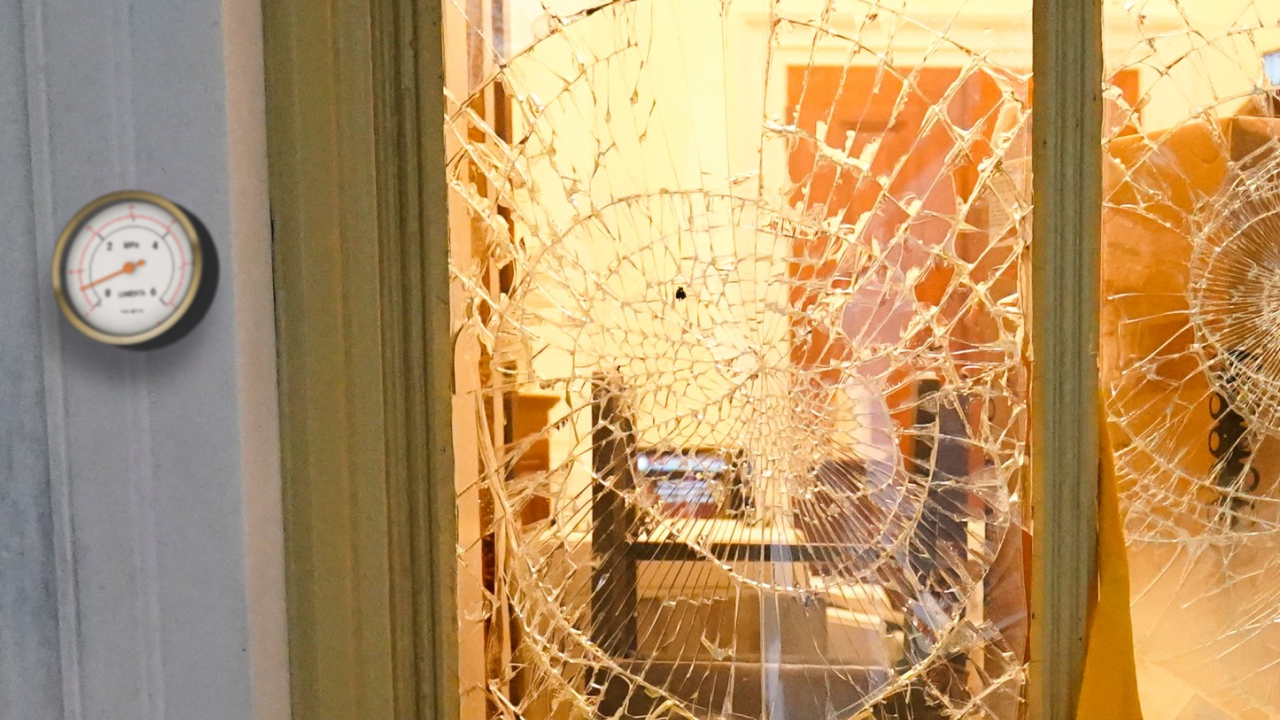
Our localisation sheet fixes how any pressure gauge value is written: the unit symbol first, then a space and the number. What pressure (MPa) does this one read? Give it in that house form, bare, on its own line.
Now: MPa 0.5
